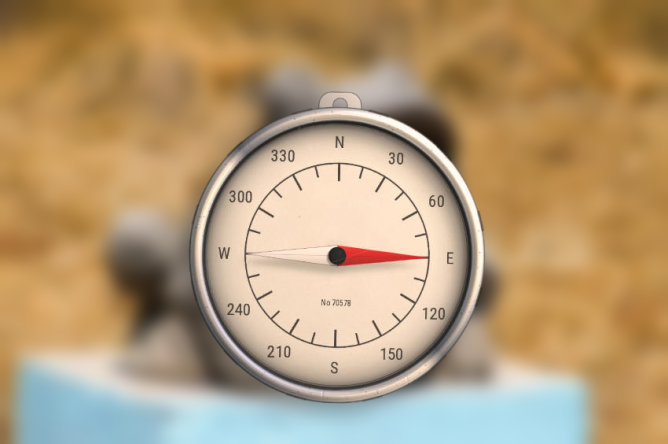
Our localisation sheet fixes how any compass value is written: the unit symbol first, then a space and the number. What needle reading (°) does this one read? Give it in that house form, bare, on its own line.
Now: ° 90
